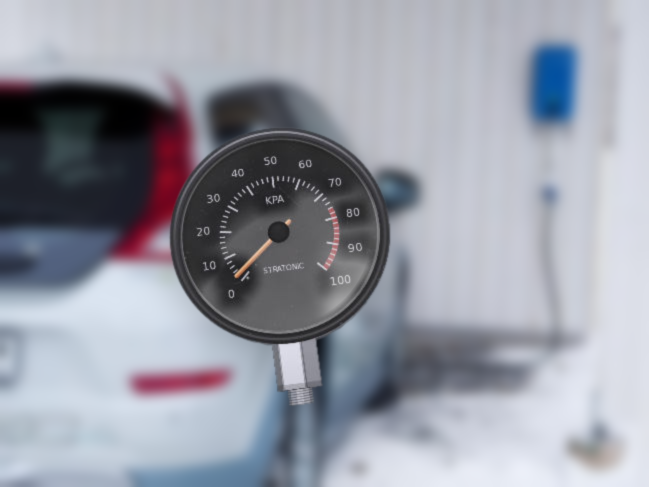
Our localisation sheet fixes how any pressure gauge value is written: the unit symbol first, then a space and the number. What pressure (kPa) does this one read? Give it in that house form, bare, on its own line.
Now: kPa 2
